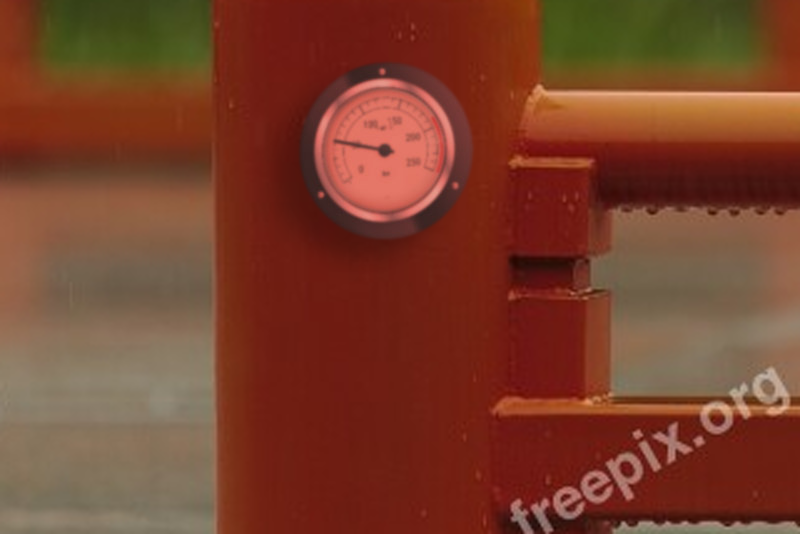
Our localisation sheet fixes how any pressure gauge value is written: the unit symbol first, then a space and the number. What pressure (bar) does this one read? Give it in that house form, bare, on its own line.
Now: bar 50
